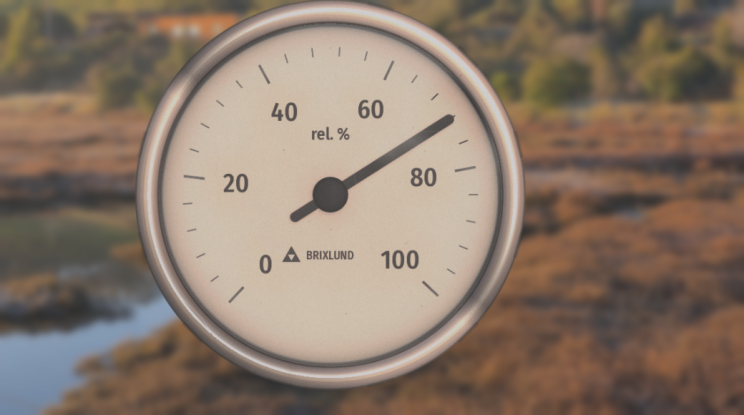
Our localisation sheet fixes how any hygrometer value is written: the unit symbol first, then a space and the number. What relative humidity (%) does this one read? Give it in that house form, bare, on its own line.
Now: % 72
